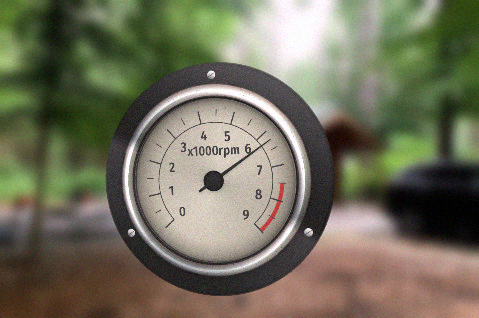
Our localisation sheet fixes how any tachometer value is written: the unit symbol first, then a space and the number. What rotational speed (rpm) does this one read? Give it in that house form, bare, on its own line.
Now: rpm 6250
